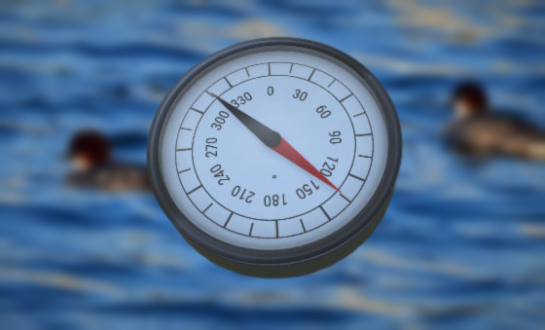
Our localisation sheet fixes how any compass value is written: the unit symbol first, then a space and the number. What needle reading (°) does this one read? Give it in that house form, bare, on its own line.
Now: ° 135
